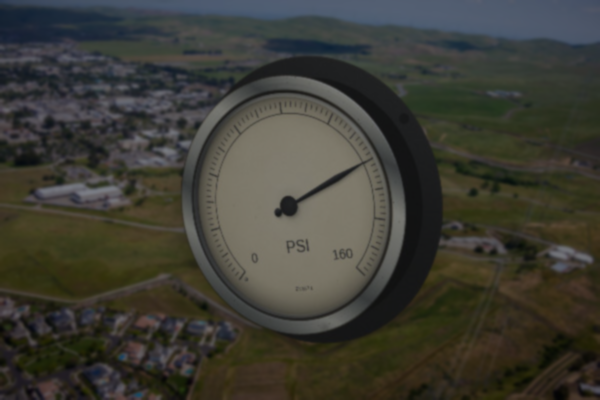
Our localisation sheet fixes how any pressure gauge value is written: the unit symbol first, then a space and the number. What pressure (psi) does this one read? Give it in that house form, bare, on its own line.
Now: psi 120
